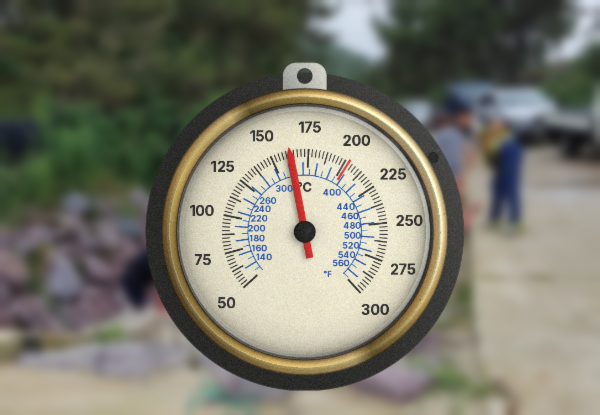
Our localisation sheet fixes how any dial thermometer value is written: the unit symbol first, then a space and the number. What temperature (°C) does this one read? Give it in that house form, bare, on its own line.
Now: °C 162.5
